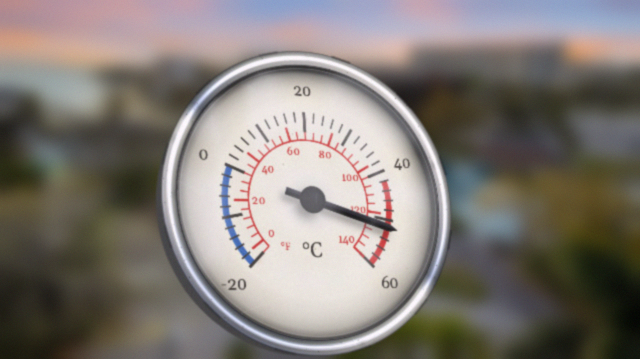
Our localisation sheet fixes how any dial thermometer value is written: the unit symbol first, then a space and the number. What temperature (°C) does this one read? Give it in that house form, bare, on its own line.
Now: °C 52
